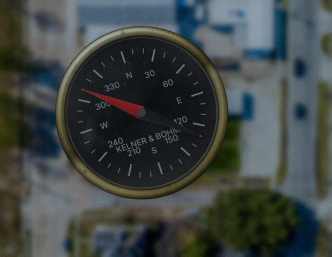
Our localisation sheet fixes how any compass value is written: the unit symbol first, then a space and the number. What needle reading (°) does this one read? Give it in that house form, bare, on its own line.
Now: ° 310
